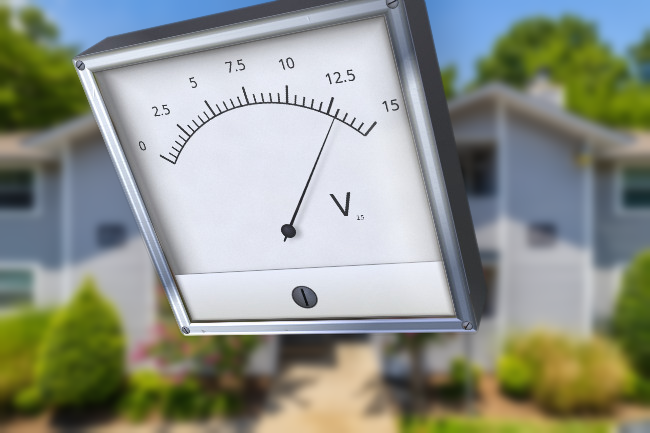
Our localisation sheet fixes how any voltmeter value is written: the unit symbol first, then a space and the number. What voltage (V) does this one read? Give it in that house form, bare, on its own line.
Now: V 13
